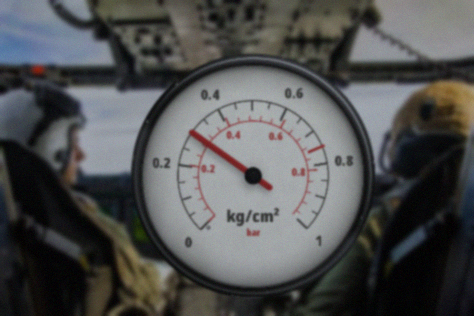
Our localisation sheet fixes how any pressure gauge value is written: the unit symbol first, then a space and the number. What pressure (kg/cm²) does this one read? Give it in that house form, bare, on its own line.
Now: kg/cm² 0.3
